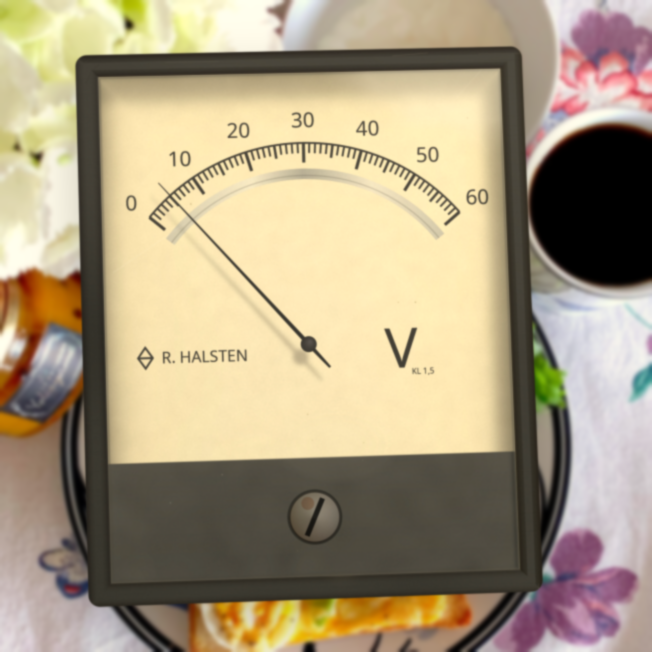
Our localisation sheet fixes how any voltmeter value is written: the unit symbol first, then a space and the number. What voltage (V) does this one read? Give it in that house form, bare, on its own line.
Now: V 5
